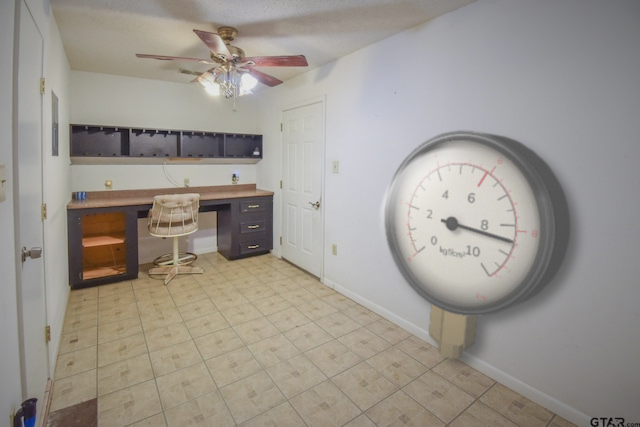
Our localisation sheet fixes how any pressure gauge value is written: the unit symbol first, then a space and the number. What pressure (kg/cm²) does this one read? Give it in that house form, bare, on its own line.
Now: kg/cm² 8.5
